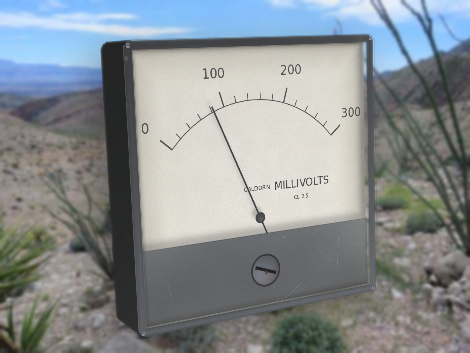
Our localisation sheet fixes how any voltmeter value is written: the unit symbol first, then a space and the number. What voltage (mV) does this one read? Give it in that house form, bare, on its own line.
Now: mV 80
